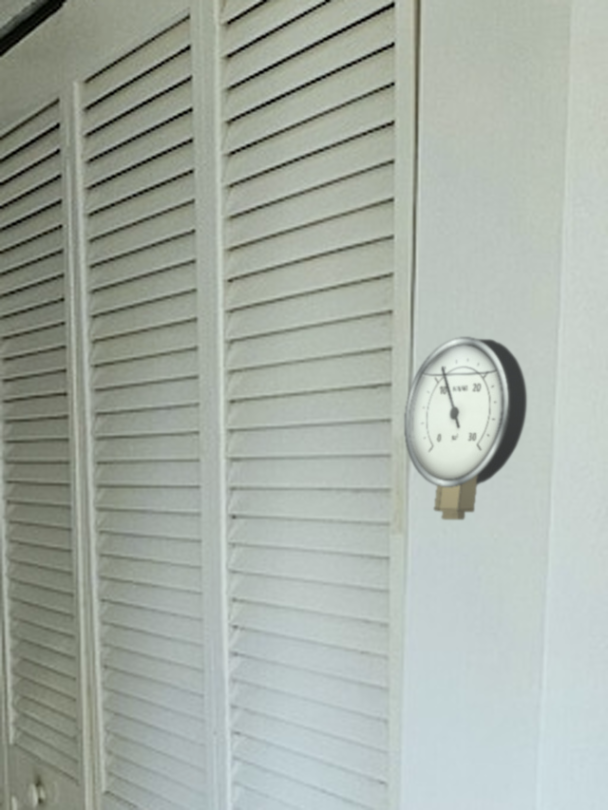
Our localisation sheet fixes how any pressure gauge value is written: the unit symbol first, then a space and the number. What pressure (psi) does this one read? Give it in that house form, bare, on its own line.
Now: psi 12
